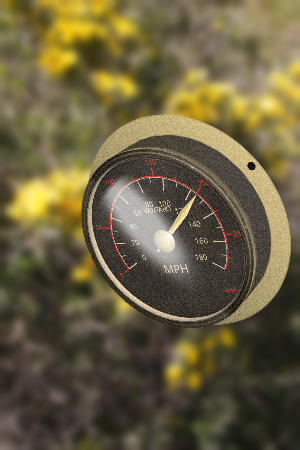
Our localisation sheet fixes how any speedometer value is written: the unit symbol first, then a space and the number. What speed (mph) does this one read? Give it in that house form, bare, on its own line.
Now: mph 125
